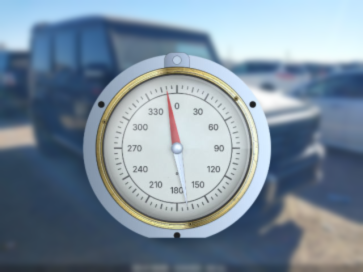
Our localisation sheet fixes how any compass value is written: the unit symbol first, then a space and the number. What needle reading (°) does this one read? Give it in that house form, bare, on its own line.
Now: ° 350
